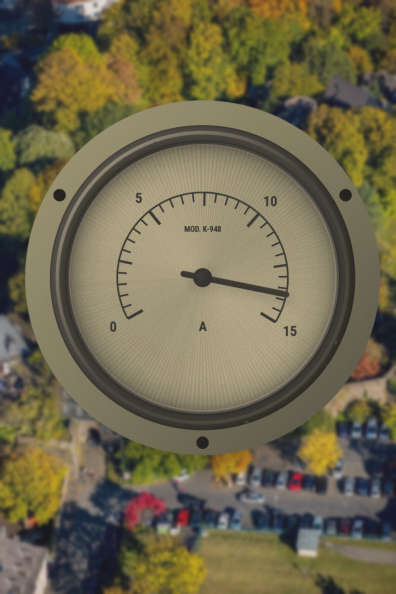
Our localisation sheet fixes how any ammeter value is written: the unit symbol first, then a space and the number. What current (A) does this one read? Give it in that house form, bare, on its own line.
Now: A 13.75
